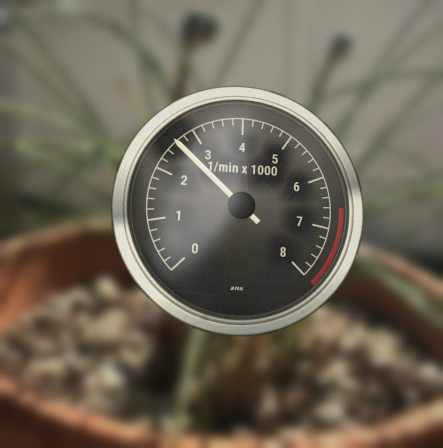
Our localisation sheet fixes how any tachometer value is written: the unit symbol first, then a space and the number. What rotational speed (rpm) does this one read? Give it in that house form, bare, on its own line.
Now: rpm 2600
